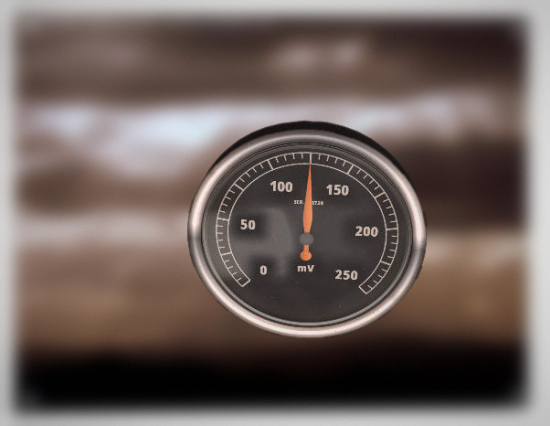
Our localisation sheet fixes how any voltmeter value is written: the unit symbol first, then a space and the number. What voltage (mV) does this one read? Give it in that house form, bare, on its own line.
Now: mV 125
